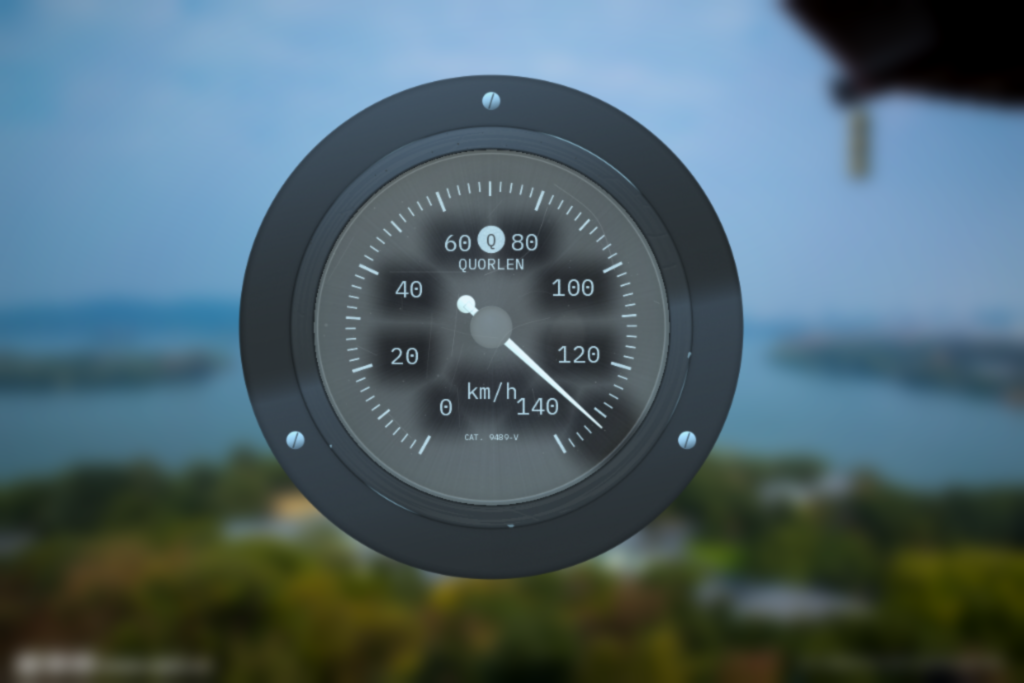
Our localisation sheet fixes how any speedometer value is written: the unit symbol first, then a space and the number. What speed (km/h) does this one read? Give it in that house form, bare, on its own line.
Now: km/h 132
